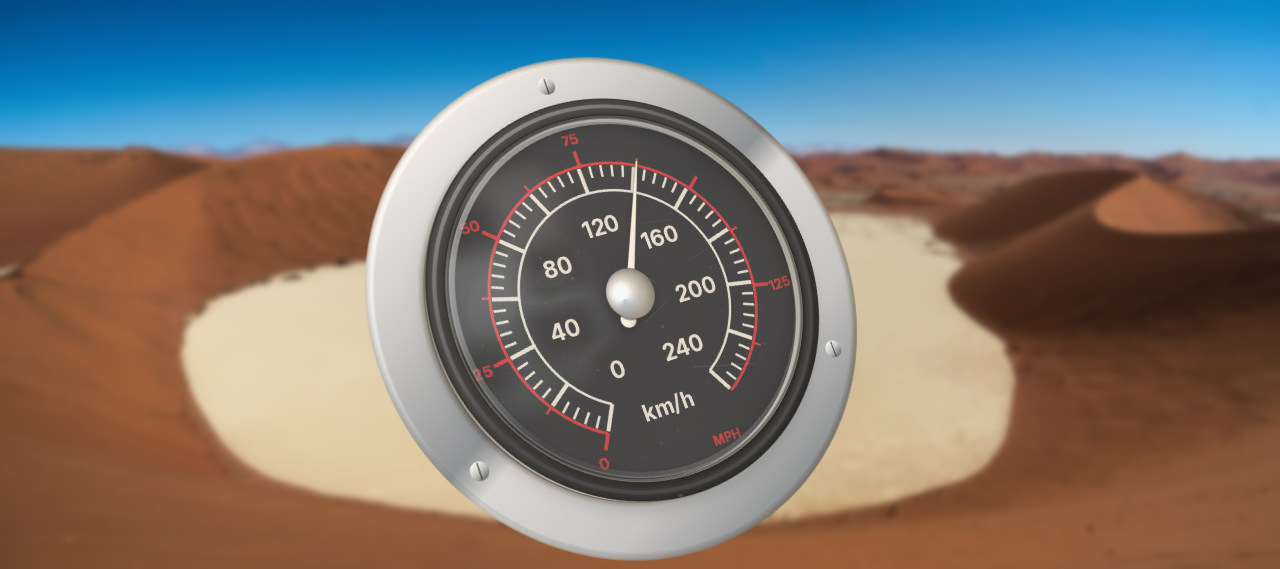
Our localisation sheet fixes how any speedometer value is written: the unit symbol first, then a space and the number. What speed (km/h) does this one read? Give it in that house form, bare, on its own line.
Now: km/h 140
